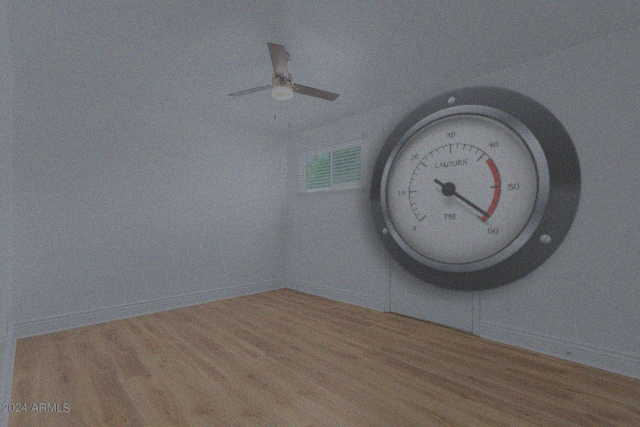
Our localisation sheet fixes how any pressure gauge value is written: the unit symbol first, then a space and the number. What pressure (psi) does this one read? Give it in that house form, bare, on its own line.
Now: psi 58
